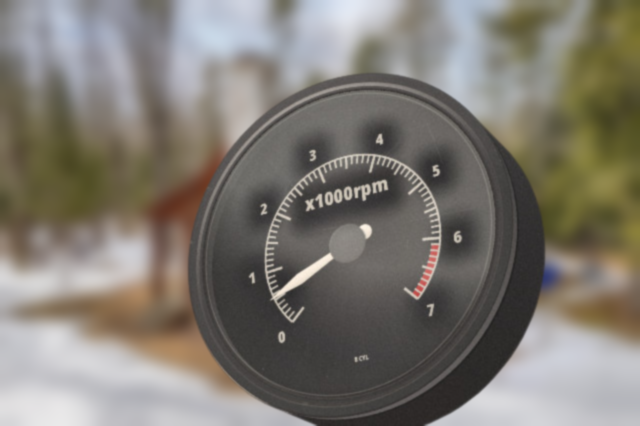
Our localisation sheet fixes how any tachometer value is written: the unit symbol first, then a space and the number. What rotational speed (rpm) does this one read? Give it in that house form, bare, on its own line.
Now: rpm 500
